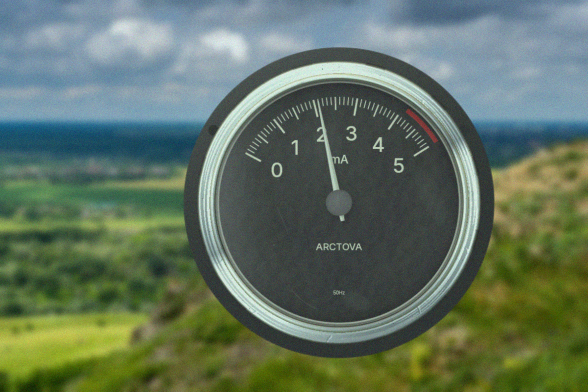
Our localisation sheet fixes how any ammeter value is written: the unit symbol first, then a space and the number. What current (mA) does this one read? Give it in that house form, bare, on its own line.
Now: mA 2.1
